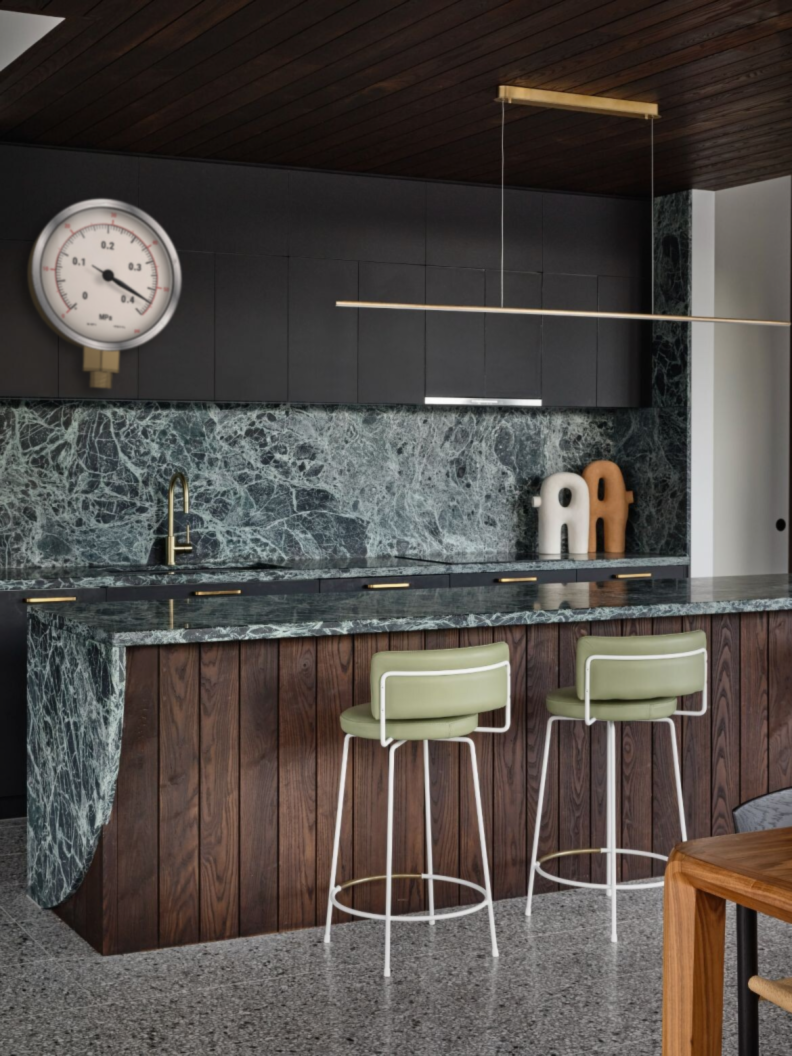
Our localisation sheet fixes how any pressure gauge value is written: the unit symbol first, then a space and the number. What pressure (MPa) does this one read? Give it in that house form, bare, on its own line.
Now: MPa 0.375
